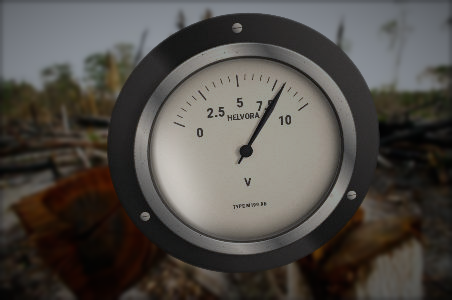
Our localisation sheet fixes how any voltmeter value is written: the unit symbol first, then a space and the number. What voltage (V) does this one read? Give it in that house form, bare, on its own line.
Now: V 8
